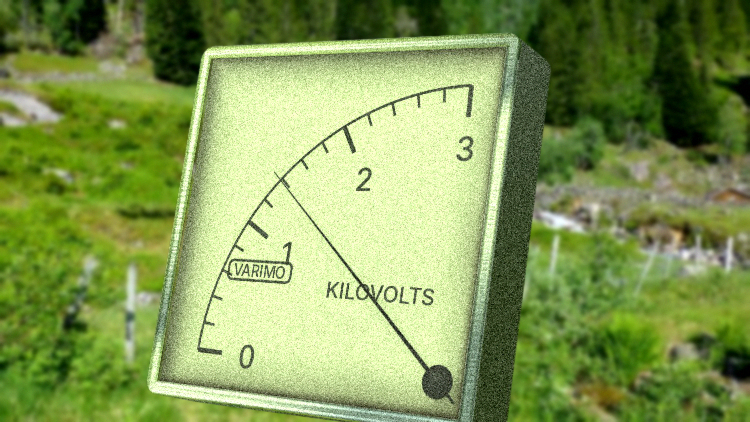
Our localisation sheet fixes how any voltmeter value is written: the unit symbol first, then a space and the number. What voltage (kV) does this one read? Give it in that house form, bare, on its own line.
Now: kV 1.4
